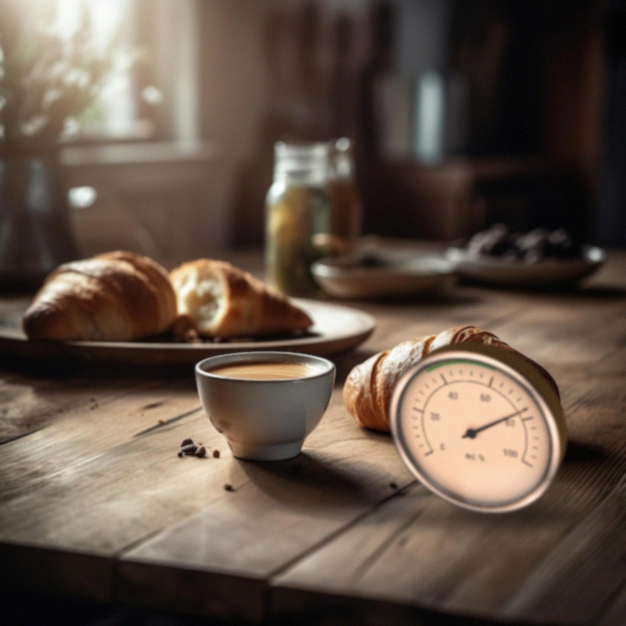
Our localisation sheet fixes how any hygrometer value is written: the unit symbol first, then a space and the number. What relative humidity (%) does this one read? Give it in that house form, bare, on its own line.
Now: % 76
